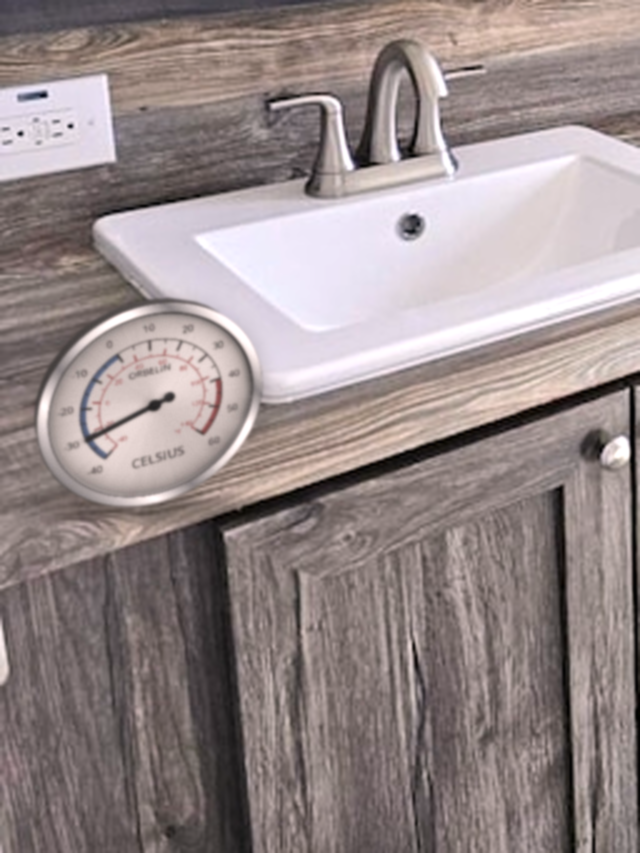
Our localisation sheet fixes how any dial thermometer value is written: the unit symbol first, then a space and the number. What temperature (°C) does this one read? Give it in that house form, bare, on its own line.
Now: °C -30
